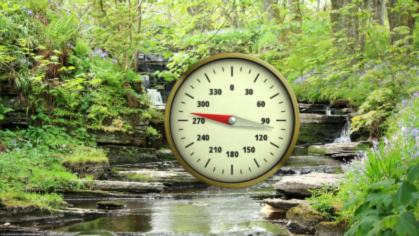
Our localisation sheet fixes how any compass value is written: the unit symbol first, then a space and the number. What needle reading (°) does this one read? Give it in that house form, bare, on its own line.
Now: ° 280
